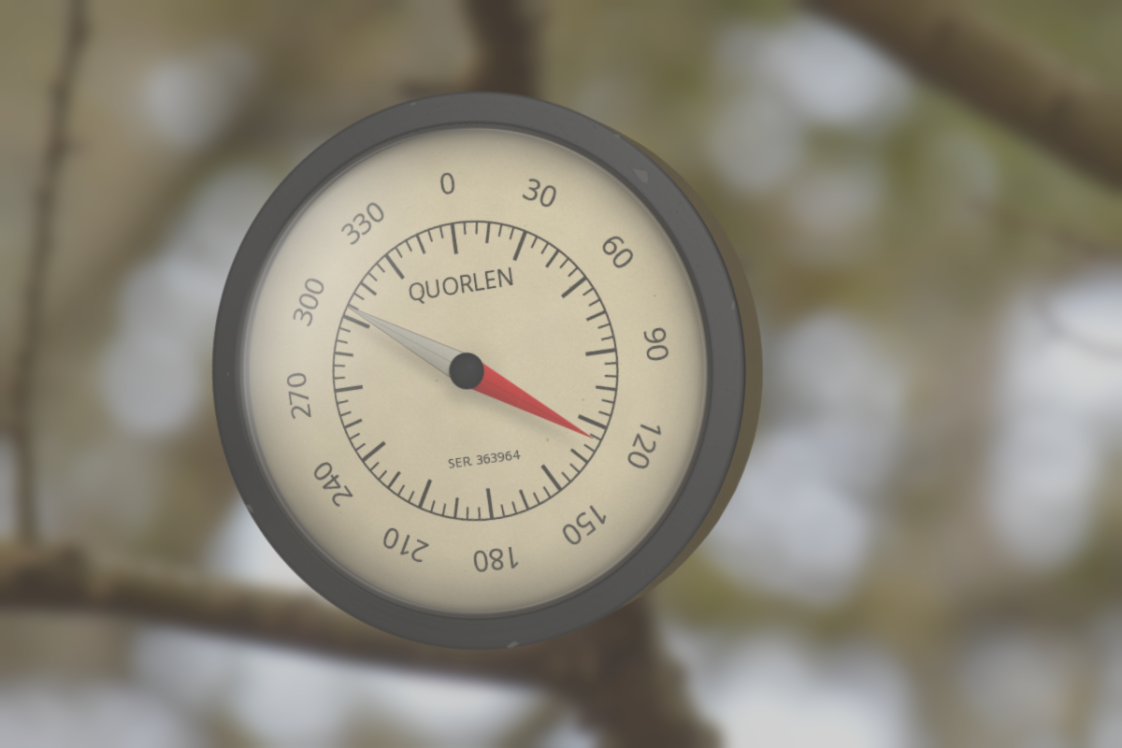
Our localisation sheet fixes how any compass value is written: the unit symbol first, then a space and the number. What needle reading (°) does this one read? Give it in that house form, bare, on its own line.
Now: ° 125
